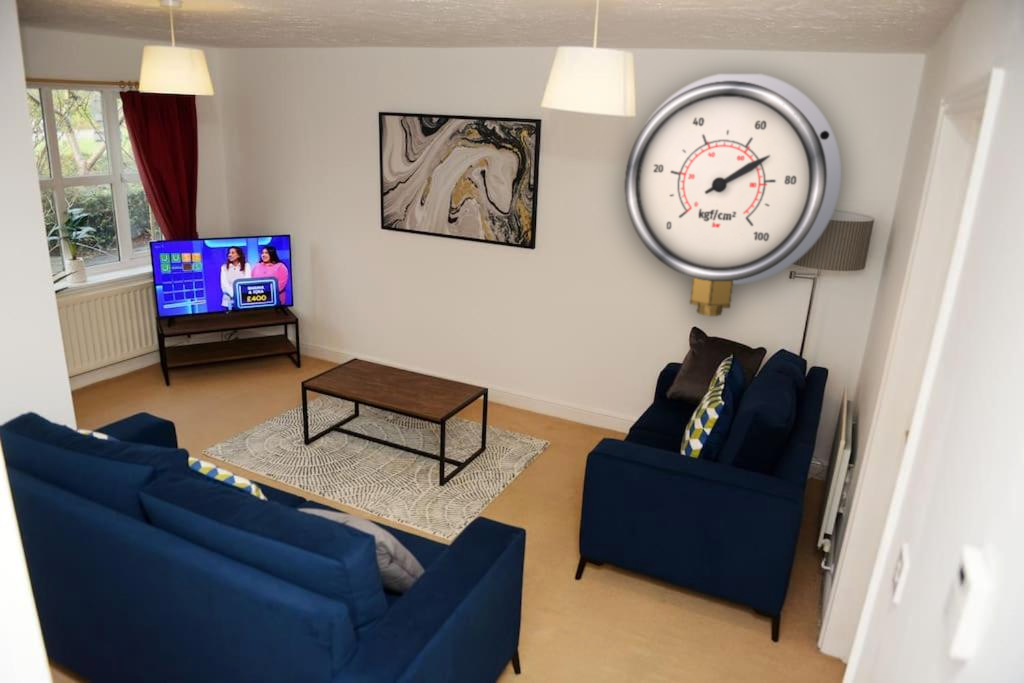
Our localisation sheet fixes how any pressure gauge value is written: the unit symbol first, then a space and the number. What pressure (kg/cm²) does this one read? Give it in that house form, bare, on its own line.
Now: kg/cm² 70
